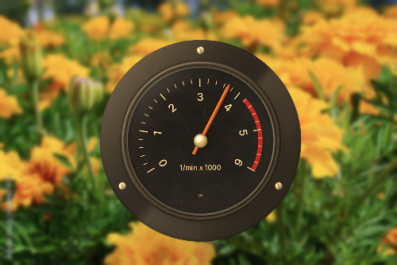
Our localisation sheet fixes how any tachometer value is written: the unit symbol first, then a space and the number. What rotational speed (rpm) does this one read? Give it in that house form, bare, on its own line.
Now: rpm 3700
